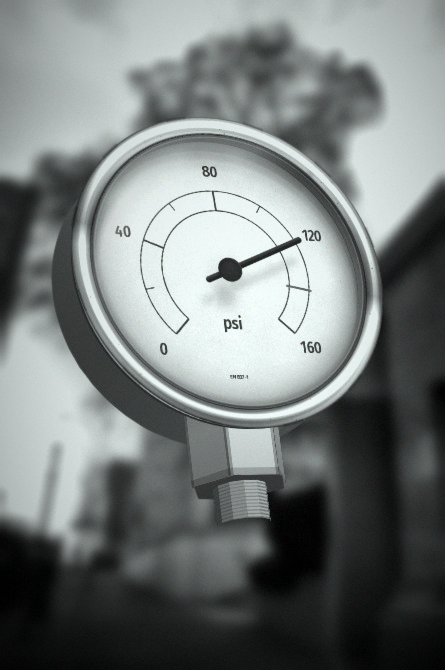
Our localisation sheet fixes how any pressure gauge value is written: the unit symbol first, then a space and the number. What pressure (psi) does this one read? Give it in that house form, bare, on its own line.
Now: psi 120
